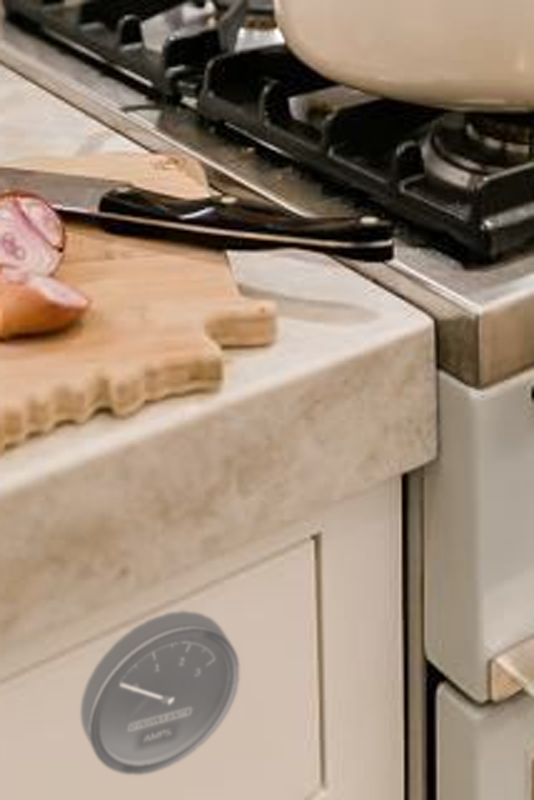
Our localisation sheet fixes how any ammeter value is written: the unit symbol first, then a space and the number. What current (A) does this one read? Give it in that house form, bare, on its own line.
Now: A 0
